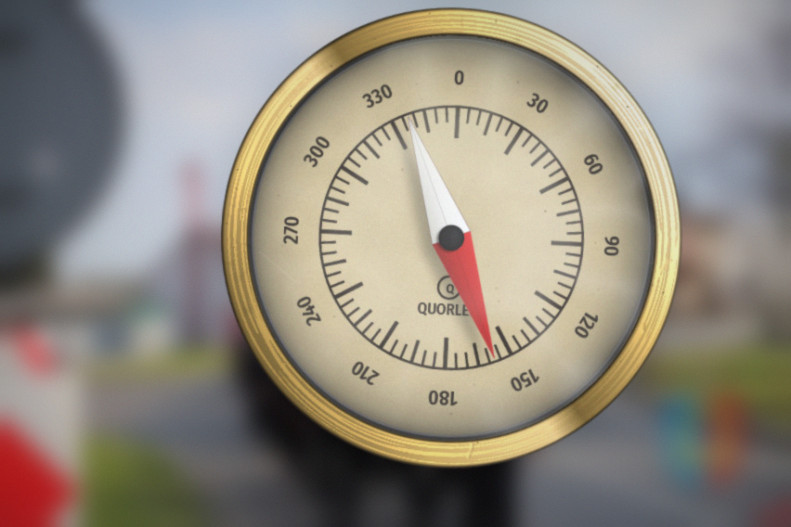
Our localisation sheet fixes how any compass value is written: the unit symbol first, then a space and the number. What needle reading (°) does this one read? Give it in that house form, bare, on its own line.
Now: ° 157.5
